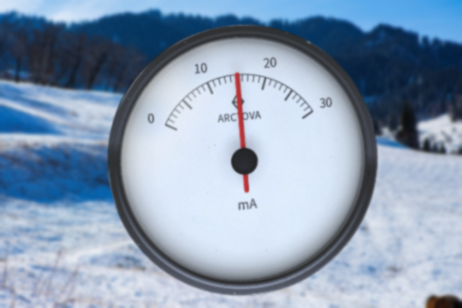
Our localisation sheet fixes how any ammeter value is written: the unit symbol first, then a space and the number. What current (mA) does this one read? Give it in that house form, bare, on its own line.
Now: mA 15
